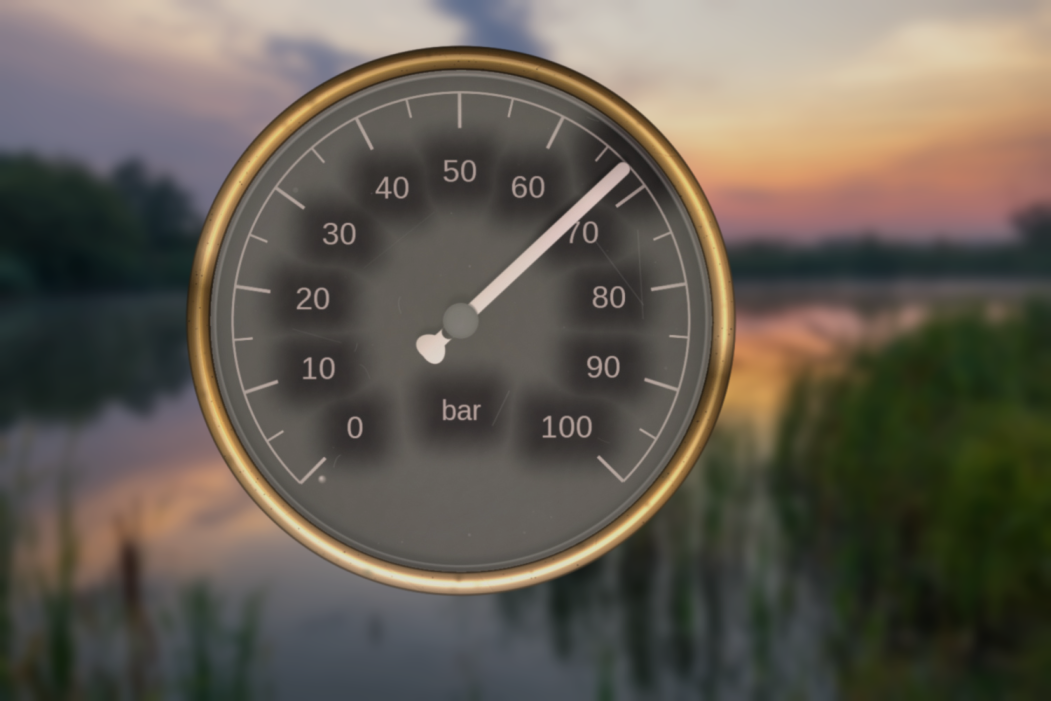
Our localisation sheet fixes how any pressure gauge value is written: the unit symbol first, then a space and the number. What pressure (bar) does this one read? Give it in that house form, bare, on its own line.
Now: bar 67.5
